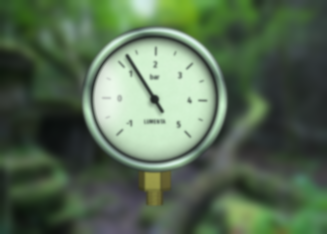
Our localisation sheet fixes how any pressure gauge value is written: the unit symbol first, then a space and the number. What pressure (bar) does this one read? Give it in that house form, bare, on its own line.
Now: bar 1.25
